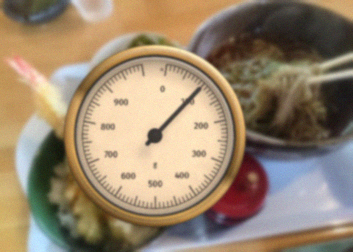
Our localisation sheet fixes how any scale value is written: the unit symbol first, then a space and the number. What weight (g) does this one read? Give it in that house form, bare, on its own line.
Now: g 100
